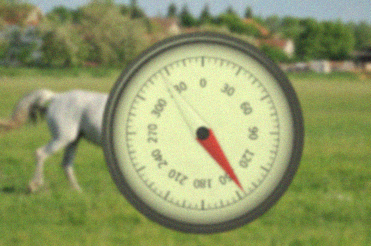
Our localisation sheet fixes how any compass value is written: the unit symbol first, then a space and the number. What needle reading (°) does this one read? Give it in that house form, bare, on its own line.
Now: ° 145
